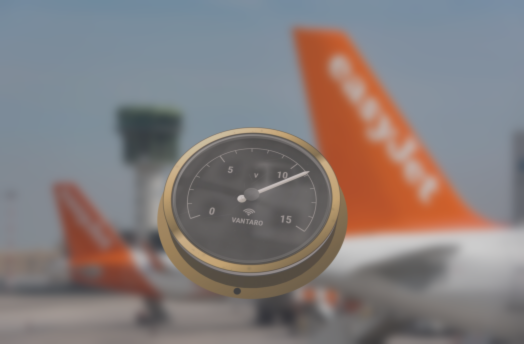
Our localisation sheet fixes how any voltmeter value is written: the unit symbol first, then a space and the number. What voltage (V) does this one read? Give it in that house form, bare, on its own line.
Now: V 11
